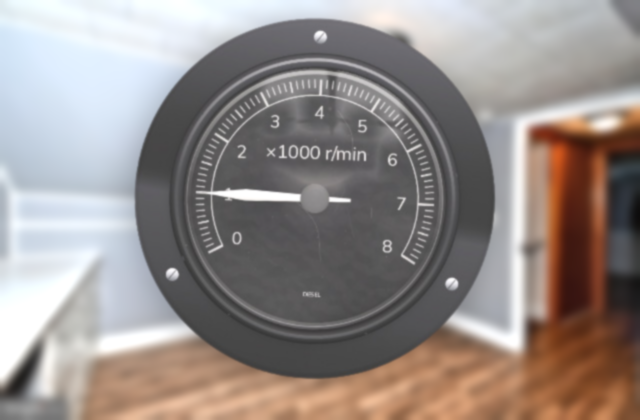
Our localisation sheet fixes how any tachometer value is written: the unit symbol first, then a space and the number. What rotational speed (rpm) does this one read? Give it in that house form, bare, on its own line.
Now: rpm 1000
